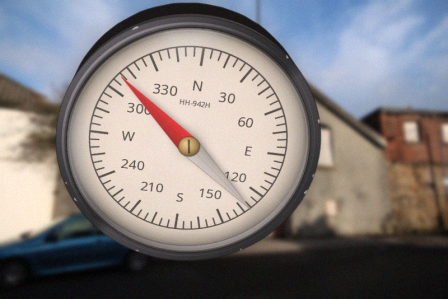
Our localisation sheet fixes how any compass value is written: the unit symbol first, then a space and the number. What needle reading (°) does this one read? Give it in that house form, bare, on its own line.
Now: ° 310
